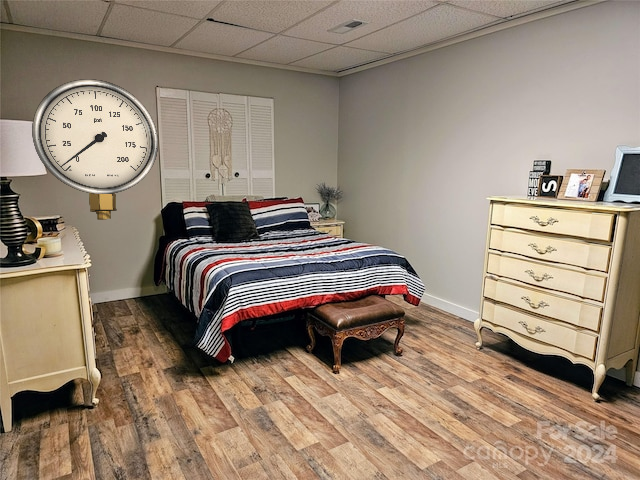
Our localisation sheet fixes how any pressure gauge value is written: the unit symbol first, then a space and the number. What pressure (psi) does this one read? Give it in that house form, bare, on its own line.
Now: psi 5
